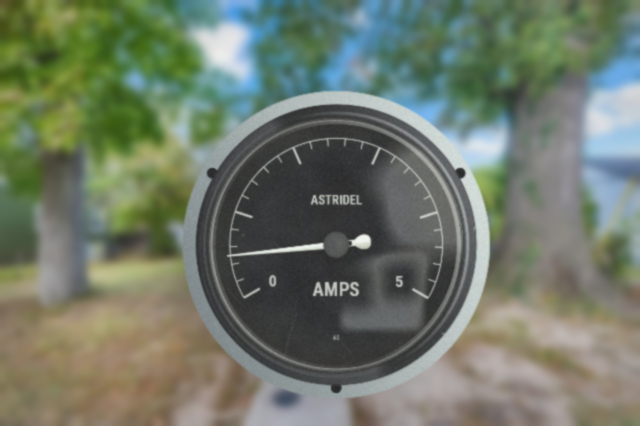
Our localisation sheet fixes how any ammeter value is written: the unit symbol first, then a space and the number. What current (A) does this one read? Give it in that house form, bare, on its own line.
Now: A 0.5
